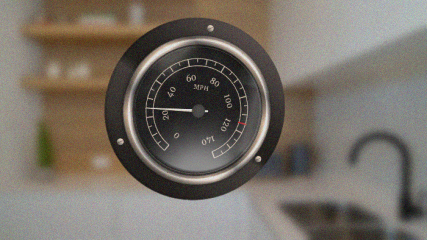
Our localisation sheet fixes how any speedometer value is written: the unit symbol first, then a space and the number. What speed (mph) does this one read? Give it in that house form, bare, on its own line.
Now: mph 25
